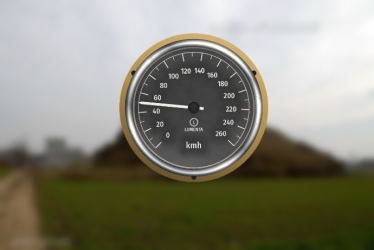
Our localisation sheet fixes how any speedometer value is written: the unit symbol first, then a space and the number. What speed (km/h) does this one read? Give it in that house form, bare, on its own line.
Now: km/h 50
